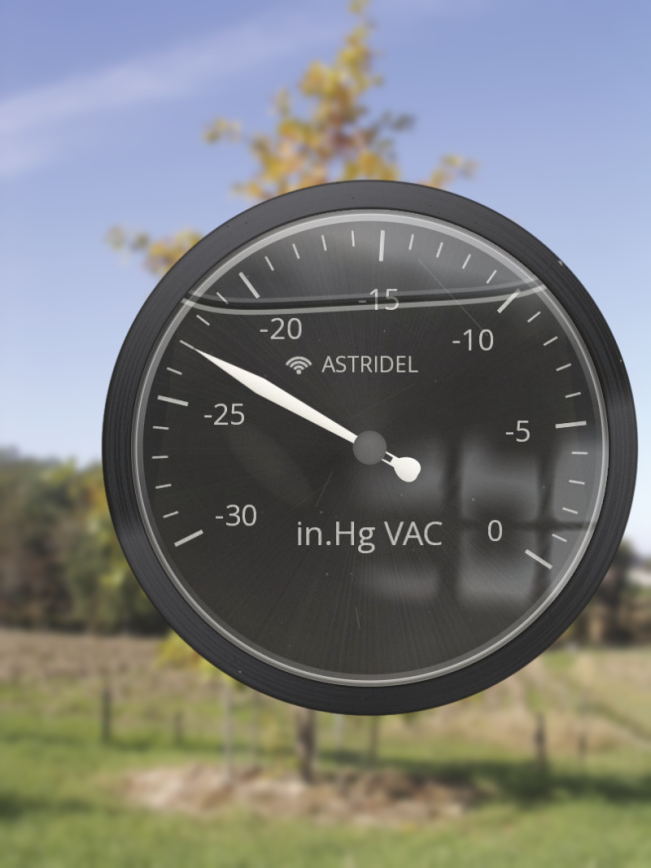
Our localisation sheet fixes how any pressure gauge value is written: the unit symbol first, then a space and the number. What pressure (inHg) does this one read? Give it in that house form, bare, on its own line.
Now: inHg -23
